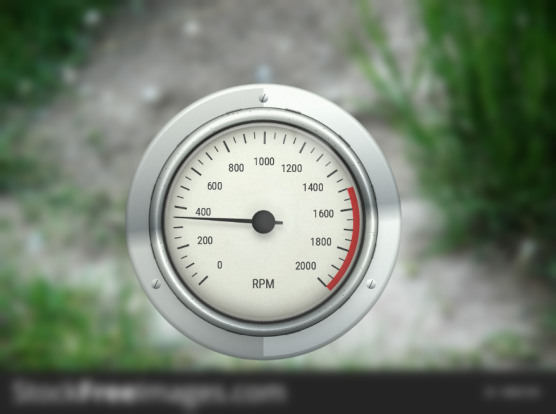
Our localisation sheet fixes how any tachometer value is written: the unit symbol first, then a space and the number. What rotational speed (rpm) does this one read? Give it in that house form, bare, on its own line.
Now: rpm 350
